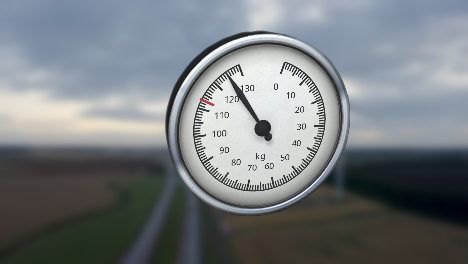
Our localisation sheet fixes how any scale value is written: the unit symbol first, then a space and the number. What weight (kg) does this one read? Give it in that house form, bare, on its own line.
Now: kg 125
